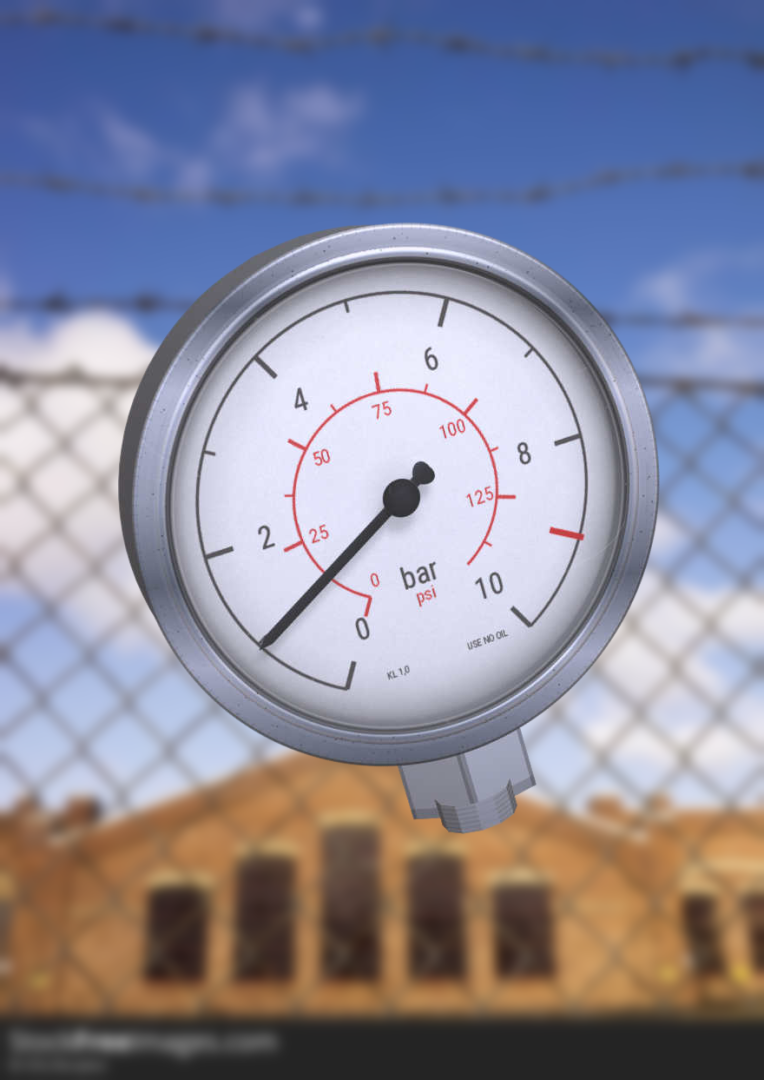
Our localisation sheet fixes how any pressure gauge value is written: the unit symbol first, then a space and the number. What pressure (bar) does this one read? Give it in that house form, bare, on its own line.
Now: bar 1
